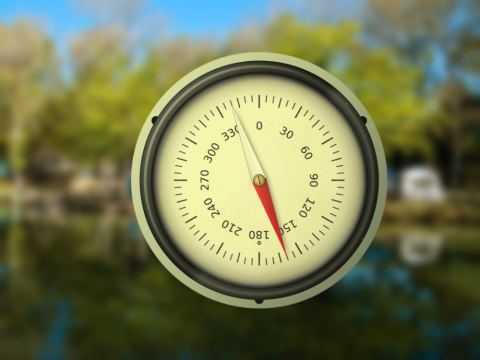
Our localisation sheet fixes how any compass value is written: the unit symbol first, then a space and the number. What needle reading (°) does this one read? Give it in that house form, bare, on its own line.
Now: ° 160
